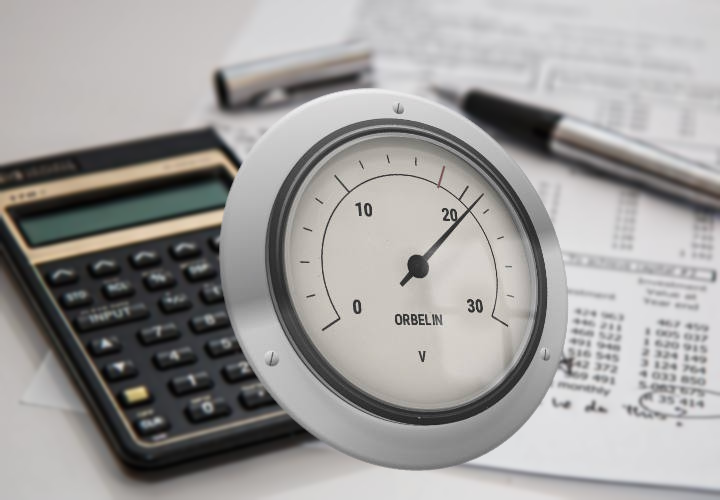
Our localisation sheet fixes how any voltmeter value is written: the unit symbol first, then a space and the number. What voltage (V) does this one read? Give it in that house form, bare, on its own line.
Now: V 21
